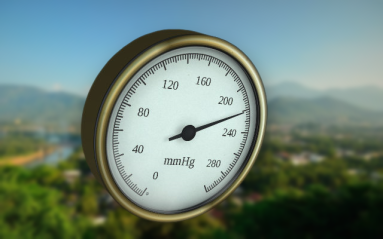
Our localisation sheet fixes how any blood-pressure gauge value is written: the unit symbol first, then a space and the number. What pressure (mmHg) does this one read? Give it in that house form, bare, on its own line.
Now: mmHg 220
